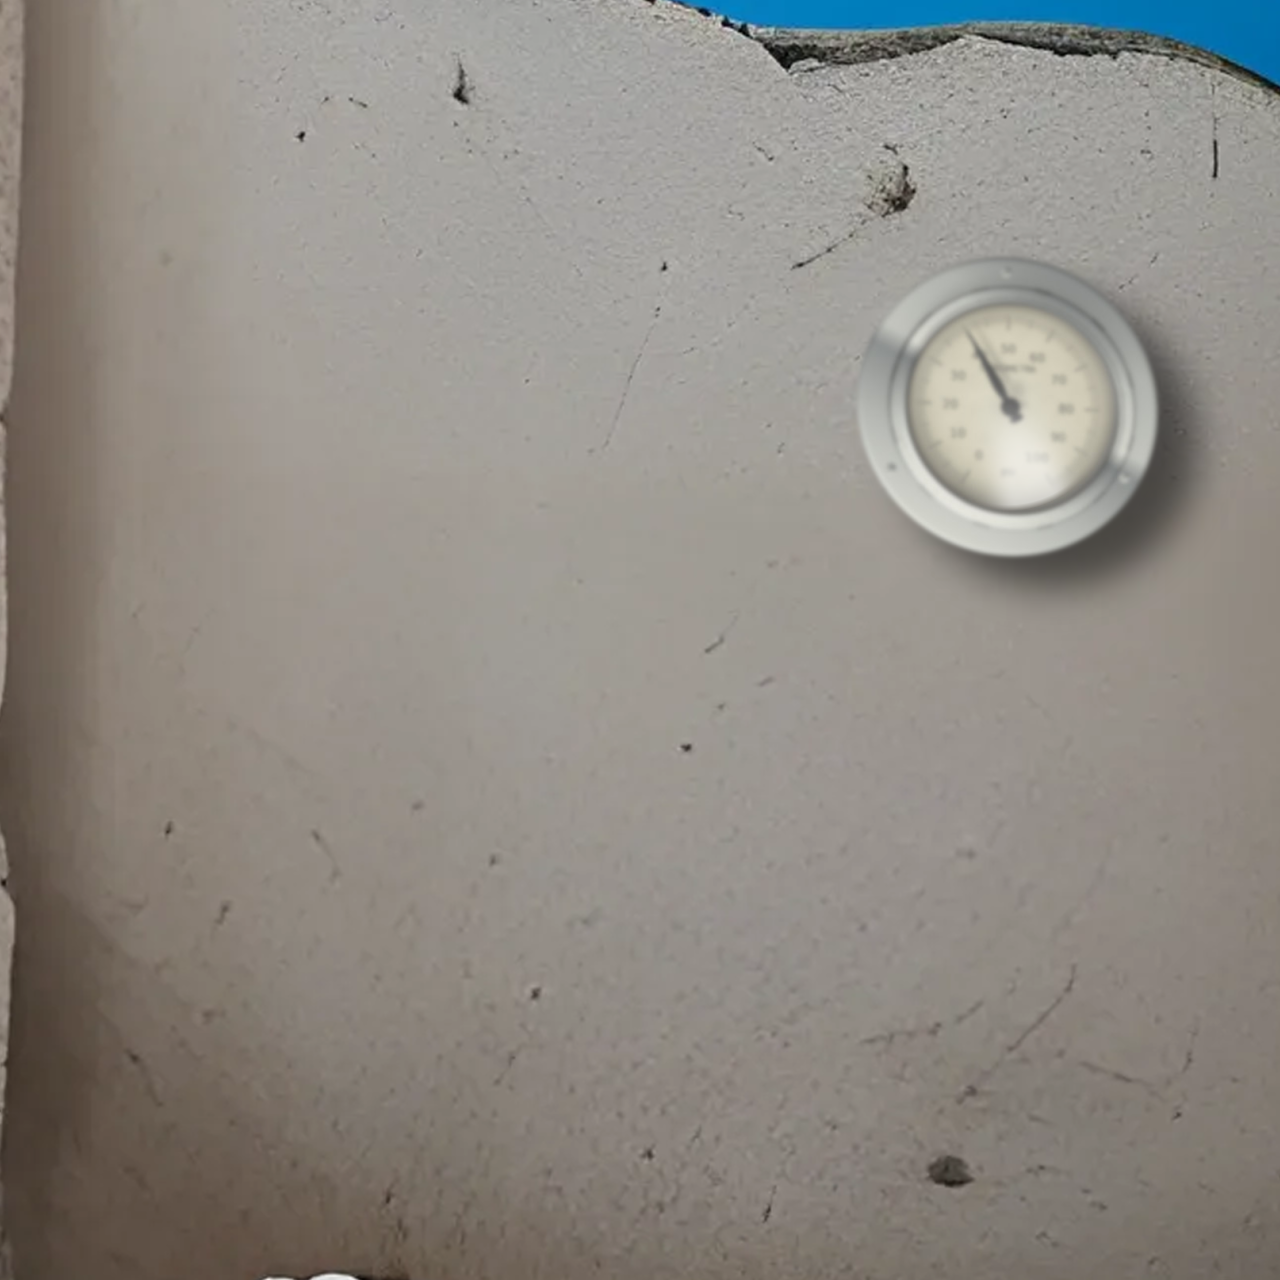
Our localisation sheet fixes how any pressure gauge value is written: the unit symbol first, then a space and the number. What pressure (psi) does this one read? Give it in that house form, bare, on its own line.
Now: psi 40
